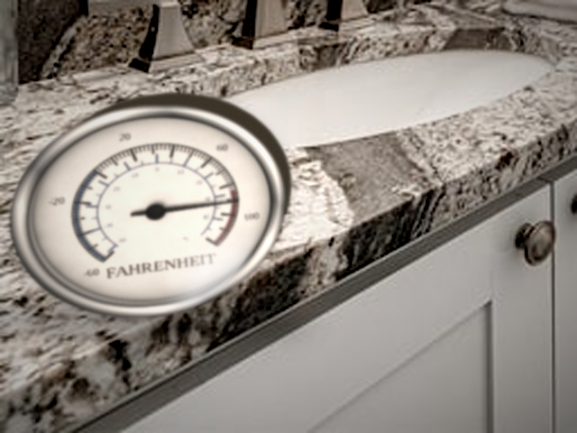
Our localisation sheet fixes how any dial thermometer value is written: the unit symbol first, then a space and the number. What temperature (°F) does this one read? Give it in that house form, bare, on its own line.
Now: °F 90
